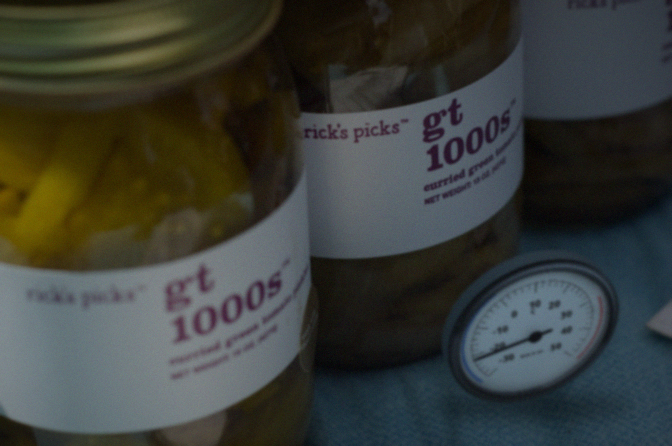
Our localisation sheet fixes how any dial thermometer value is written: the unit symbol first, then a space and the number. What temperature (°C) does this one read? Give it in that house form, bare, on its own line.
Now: °C -20
